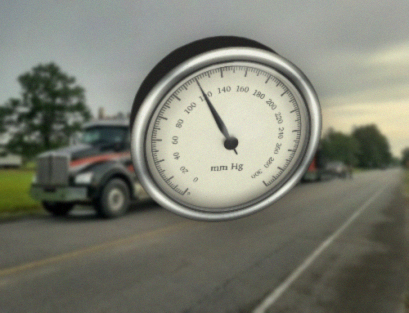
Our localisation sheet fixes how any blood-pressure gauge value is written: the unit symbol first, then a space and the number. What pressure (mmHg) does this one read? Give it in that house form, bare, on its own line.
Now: mmHg 120
